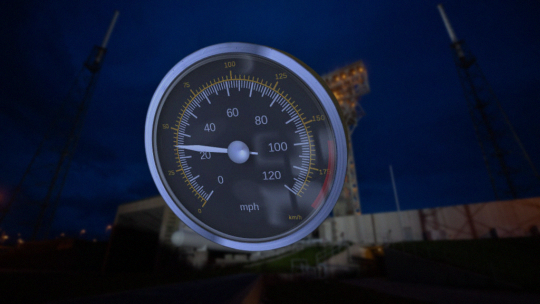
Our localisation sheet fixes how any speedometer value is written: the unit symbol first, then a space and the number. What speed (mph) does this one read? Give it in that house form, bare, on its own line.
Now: mph 25
